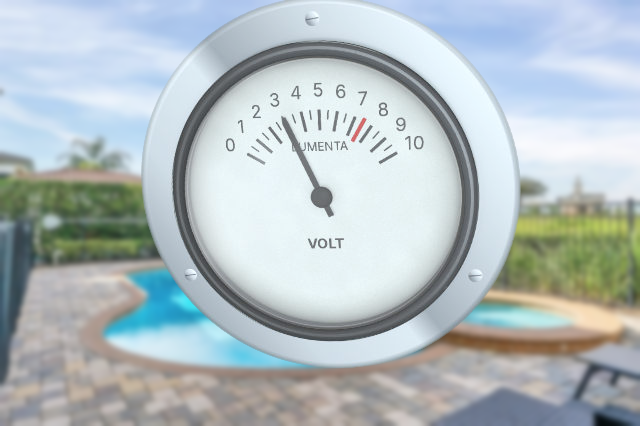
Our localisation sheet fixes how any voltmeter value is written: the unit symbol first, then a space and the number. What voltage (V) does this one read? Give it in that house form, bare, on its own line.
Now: V 3
